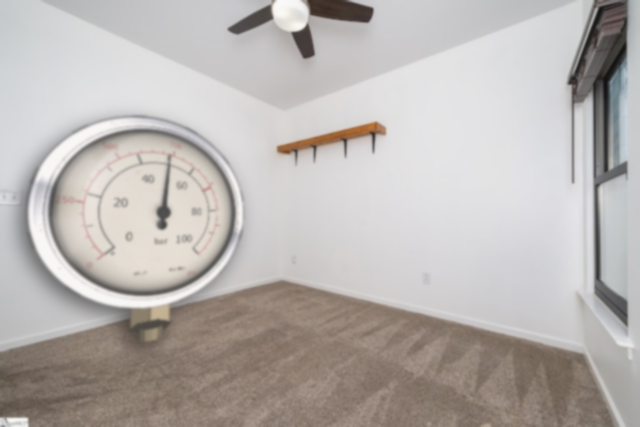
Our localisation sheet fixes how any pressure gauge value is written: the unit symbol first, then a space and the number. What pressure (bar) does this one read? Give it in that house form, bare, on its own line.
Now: bar 50
